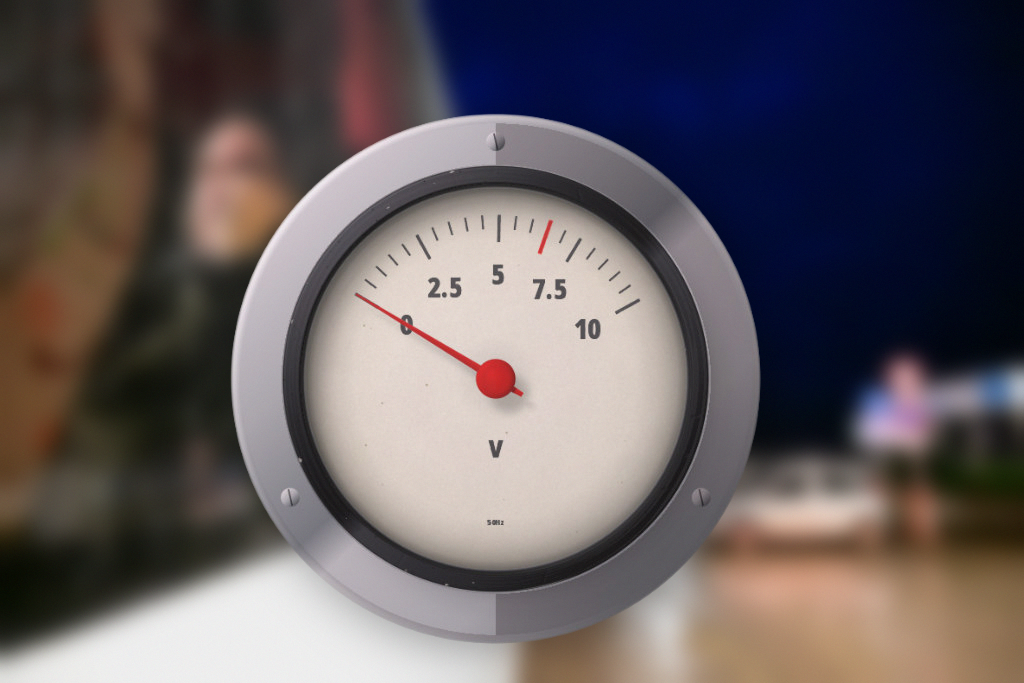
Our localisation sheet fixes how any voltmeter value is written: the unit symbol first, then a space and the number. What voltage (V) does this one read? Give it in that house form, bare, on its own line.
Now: V 0
